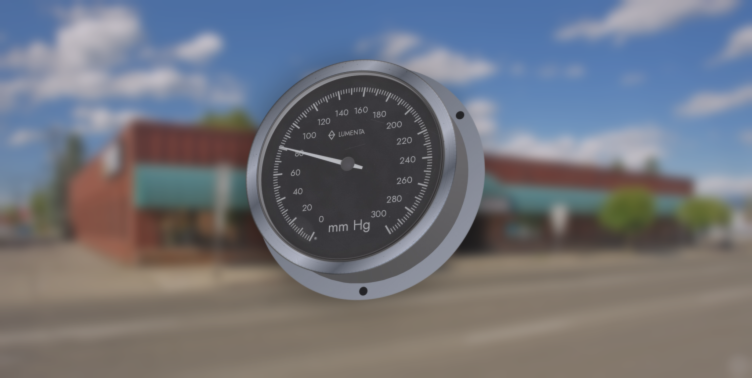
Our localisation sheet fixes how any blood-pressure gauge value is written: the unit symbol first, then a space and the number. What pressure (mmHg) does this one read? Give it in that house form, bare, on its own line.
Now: mmHg 80
